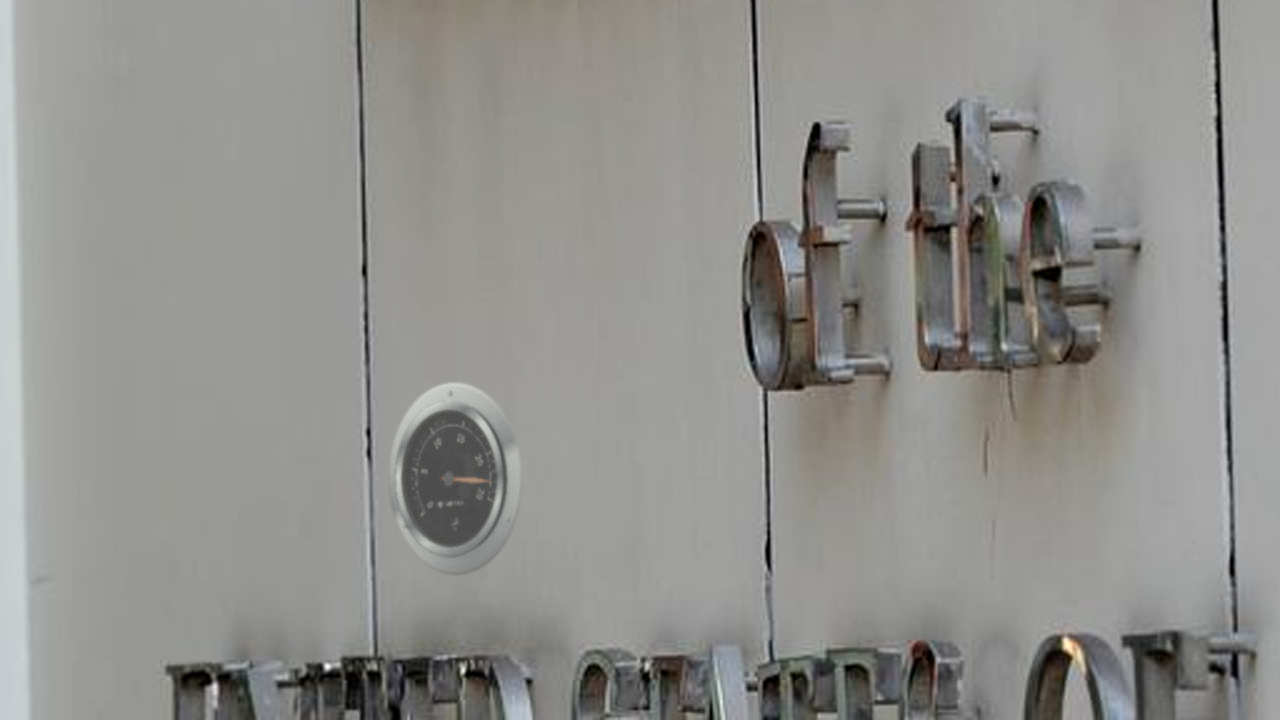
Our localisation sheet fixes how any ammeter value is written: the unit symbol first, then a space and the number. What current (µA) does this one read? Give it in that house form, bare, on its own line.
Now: µA 23
